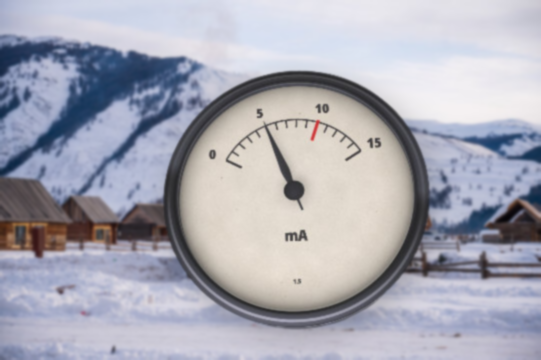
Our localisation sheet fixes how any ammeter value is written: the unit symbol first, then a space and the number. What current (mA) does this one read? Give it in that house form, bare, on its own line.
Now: mA 5
